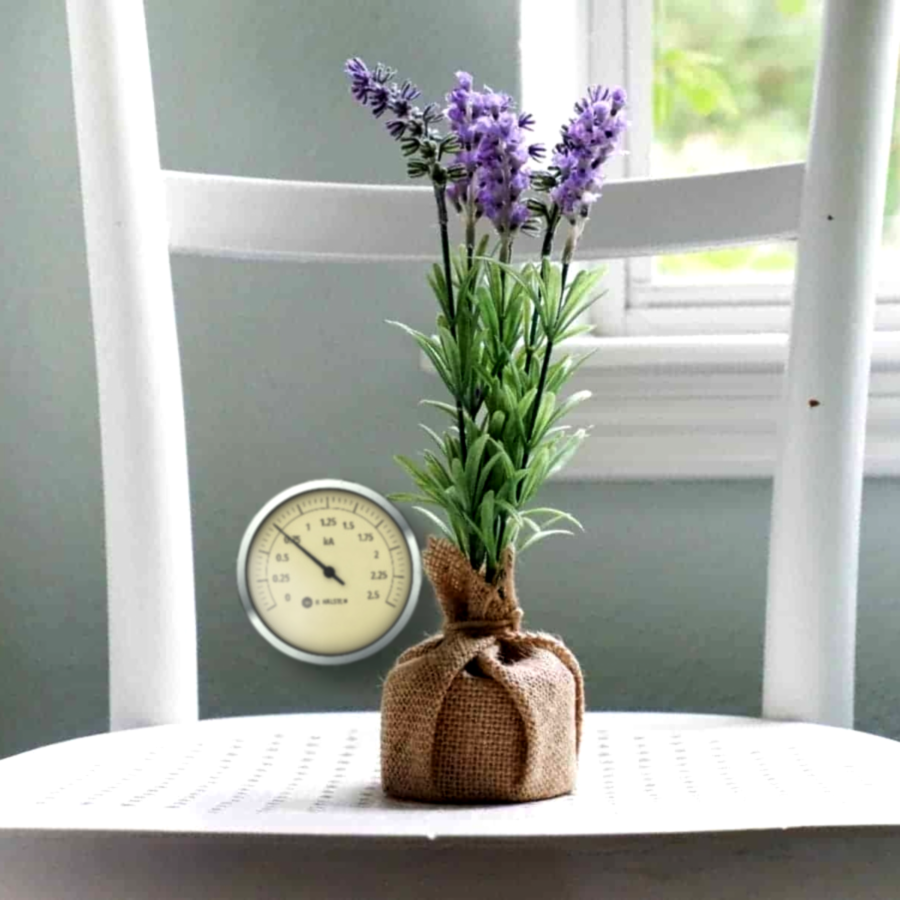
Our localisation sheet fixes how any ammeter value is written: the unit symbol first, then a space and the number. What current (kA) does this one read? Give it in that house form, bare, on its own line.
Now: kA 0.75
